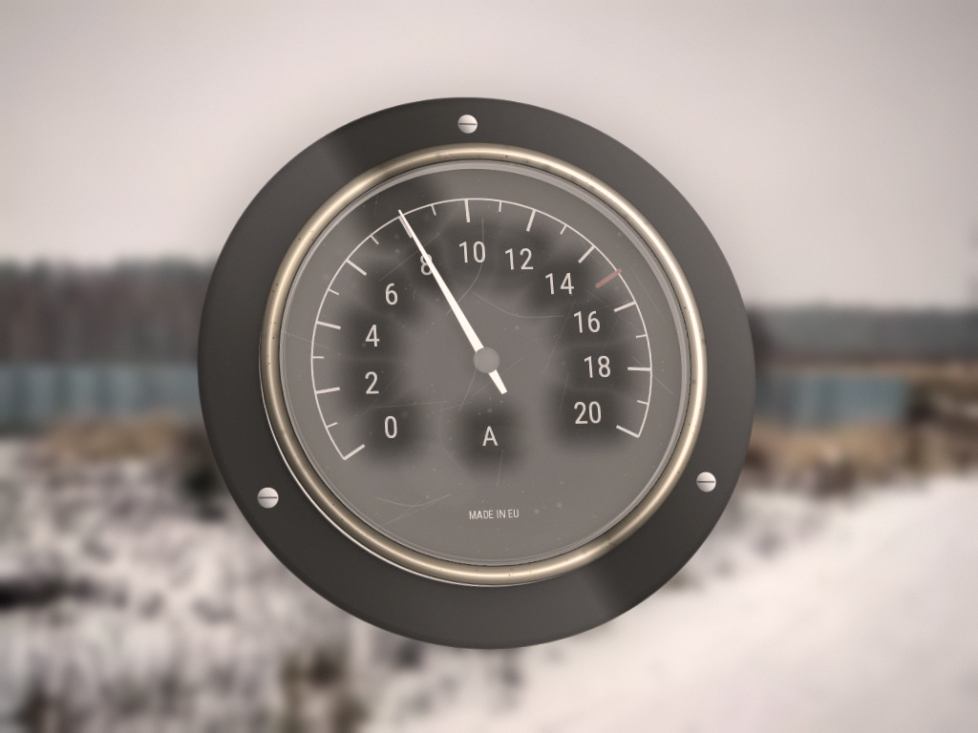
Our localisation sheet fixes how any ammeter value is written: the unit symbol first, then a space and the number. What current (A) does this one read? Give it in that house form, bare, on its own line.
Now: A 8
